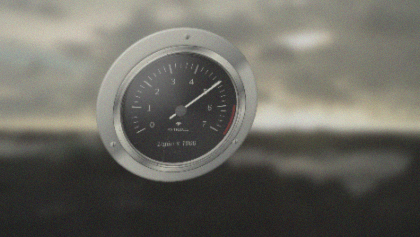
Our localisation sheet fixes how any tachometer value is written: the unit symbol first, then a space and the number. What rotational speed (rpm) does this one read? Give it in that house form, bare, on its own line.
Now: rpm 5000
